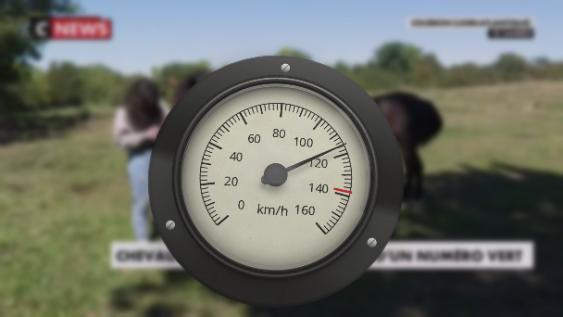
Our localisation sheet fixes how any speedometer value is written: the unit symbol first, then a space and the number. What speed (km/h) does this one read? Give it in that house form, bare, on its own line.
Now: km/h 116
